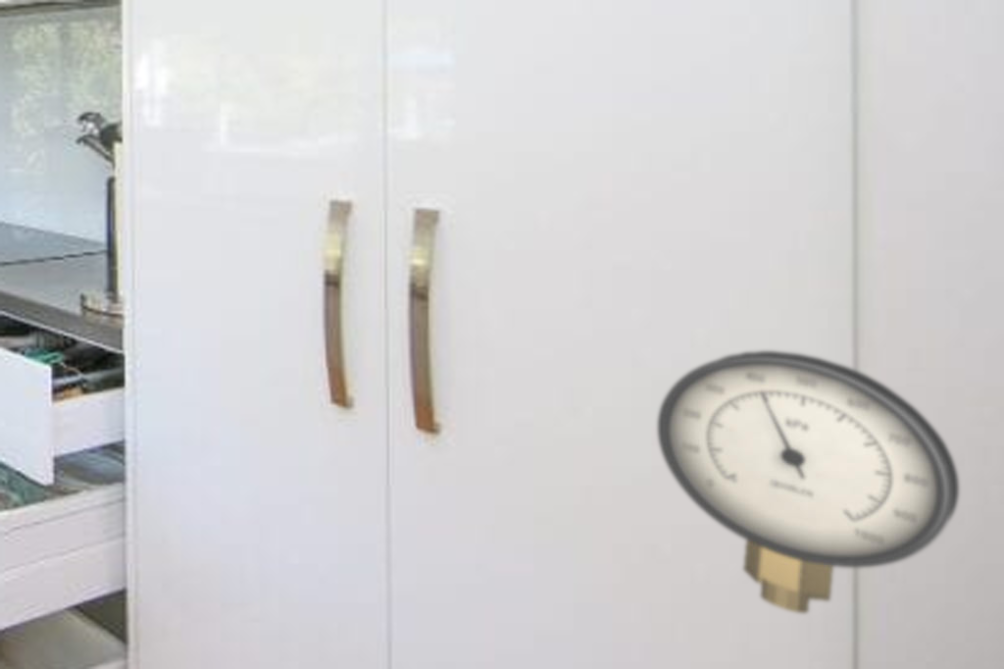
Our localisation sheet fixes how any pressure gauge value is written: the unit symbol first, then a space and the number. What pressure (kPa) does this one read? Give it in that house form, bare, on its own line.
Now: kPa 400
